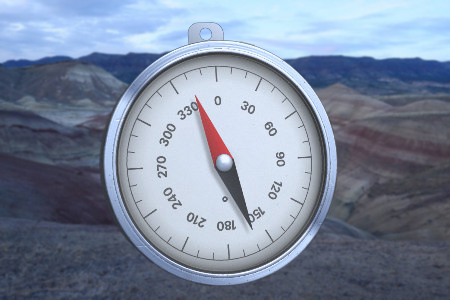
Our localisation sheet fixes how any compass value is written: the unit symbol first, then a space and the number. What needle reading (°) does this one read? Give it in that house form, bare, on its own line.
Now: ° 340
